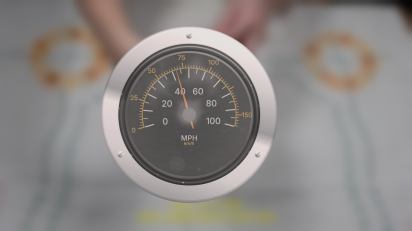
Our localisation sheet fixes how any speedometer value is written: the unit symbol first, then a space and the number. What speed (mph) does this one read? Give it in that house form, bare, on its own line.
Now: mph 42.5
